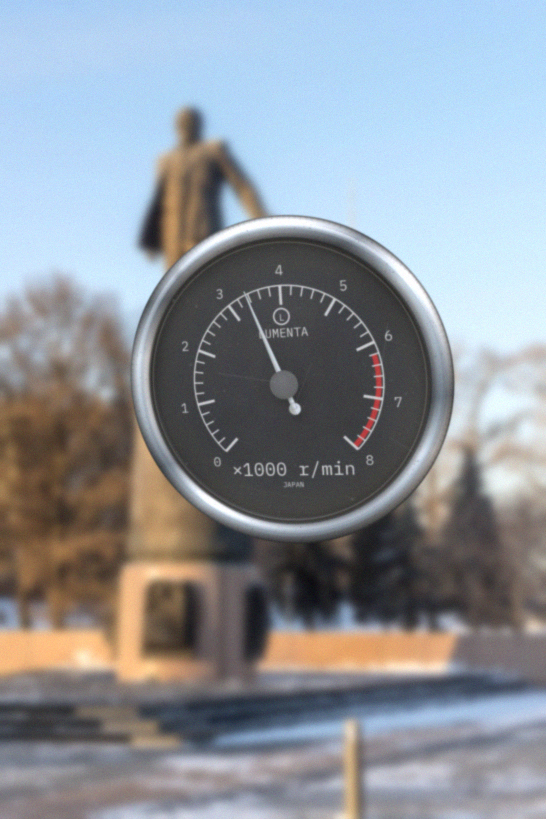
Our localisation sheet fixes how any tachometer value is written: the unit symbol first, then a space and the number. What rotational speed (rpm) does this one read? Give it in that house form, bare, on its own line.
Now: rpm 3400
